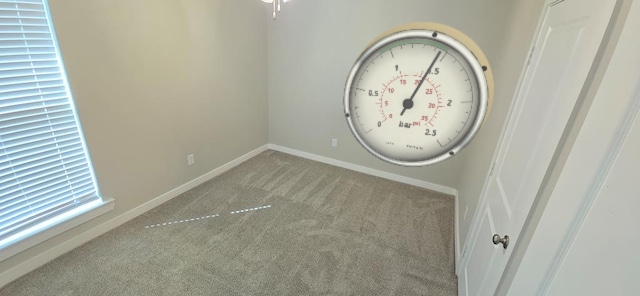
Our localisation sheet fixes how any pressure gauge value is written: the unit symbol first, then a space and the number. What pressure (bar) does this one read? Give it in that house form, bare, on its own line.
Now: bar 1.45
